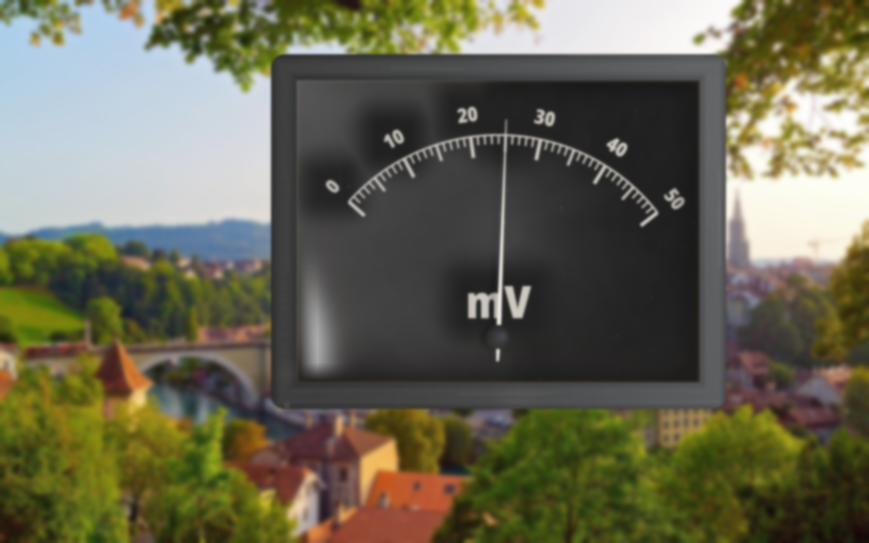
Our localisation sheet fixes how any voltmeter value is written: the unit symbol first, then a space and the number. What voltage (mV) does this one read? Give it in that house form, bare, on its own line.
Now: mV 25
